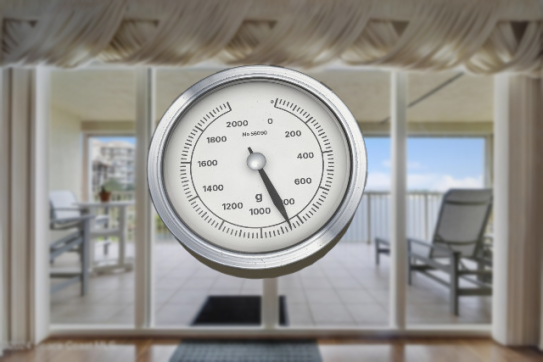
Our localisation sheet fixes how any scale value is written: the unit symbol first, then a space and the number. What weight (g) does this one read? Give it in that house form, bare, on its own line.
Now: g 860
